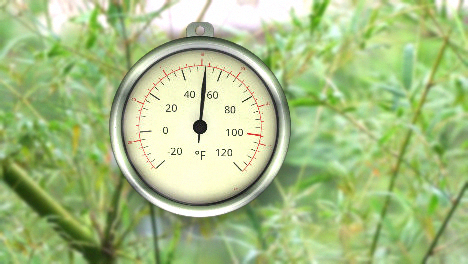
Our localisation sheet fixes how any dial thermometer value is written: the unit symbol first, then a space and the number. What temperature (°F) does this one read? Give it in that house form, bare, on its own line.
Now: °F 52
